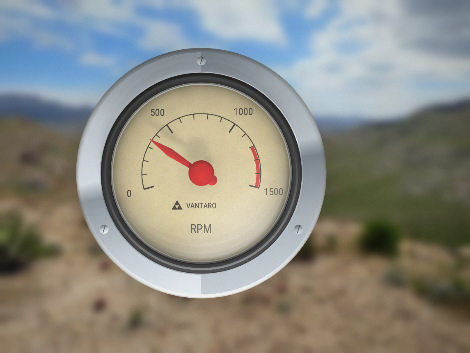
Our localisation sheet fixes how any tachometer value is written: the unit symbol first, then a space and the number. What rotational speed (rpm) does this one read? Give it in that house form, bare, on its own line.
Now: rpm 350
